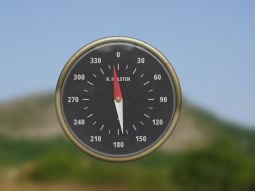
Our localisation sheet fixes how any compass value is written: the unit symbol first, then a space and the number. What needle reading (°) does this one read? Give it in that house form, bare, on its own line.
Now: ° 352.5
